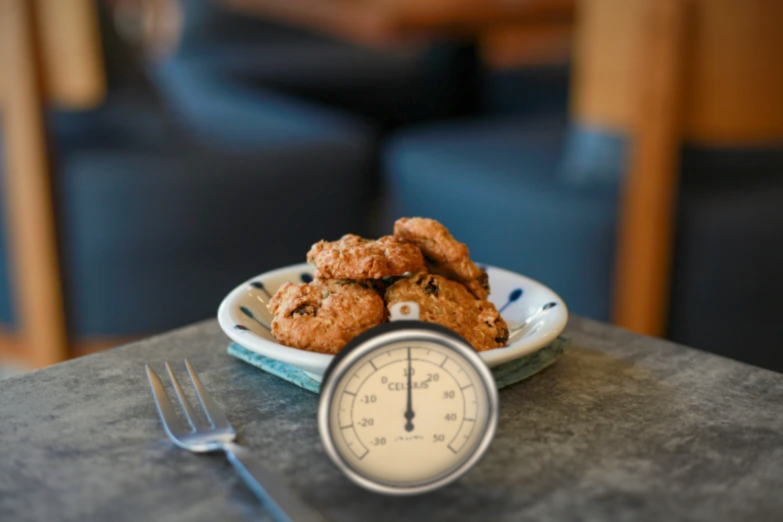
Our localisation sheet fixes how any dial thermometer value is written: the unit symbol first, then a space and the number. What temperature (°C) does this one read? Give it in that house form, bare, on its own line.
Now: °C 10
